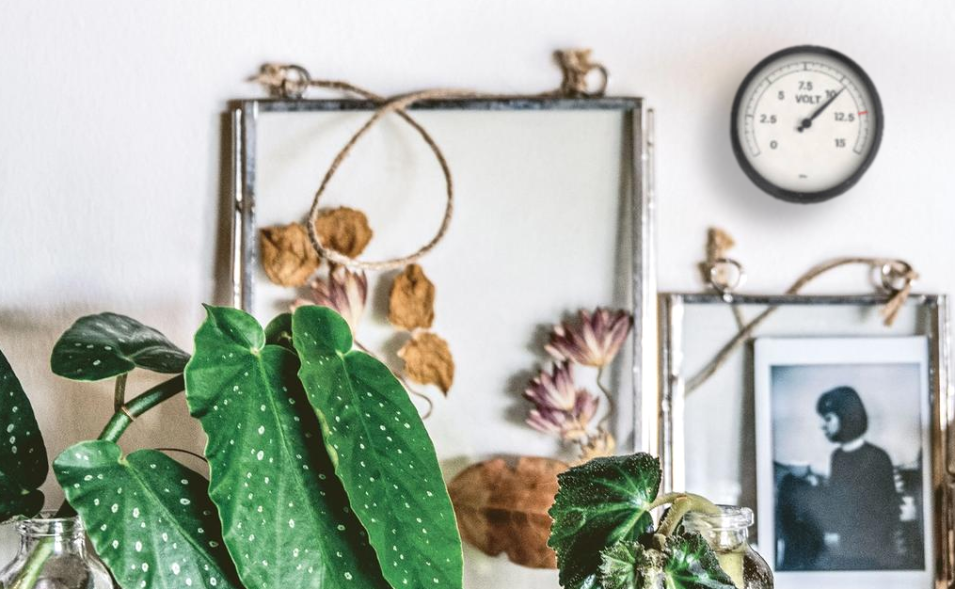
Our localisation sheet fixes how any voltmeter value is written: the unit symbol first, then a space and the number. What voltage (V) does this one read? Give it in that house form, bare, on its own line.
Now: V 10.5
